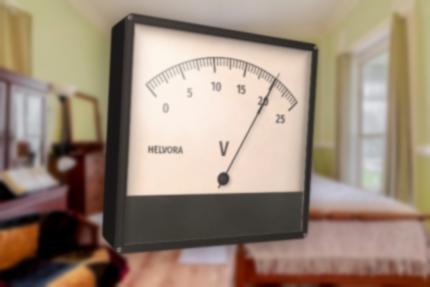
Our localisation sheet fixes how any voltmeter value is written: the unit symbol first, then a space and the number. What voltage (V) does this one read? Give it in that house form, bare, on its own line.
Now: V 20
